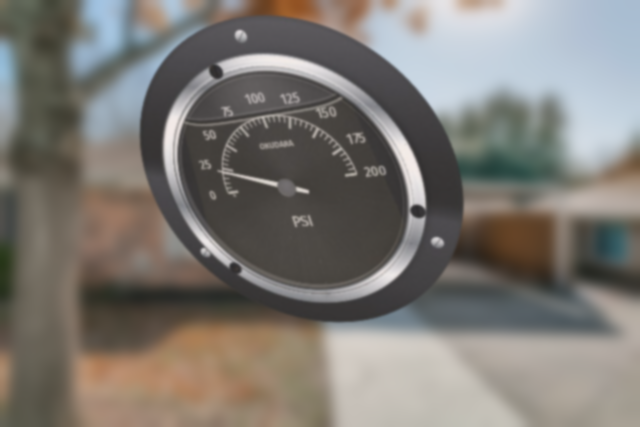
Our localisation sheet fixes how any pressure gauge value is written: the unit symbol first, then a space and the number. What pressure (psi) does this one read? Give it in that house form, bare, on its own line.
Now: psi 25
